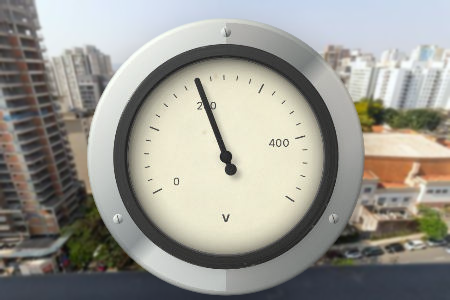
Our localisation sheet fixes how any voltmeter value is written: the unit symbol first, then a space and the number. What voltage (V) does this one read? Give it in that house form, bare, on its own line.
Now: V 200
